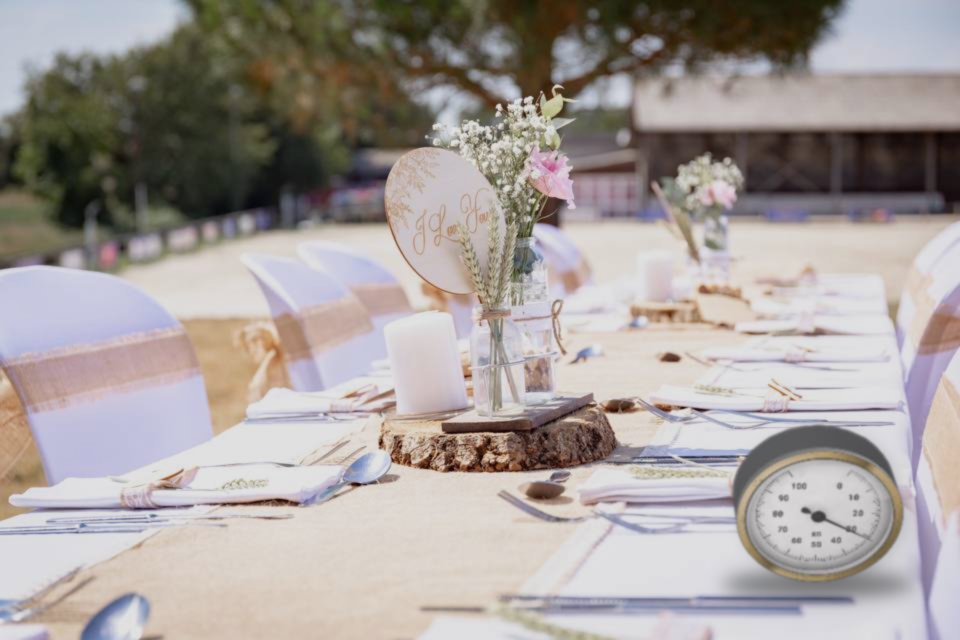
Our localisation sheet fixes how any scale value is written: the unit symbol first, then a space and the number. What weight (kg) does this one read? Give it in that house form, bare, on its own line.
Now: kg 30
